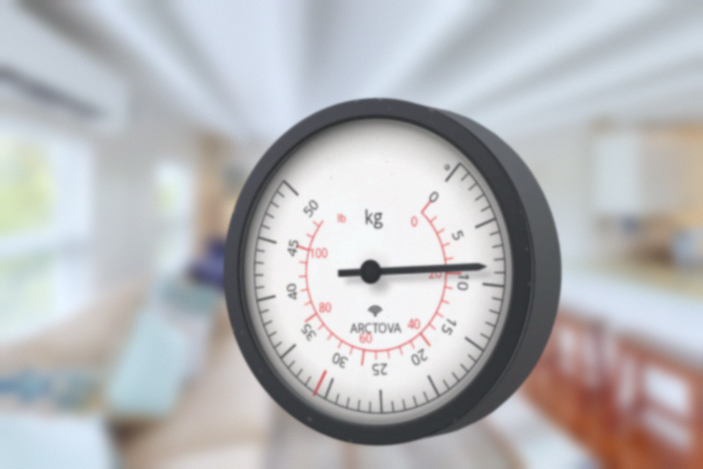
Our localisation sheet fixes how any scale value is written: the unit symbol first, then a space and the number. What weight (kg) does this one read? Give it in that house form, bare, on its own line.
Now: kg 8.5
